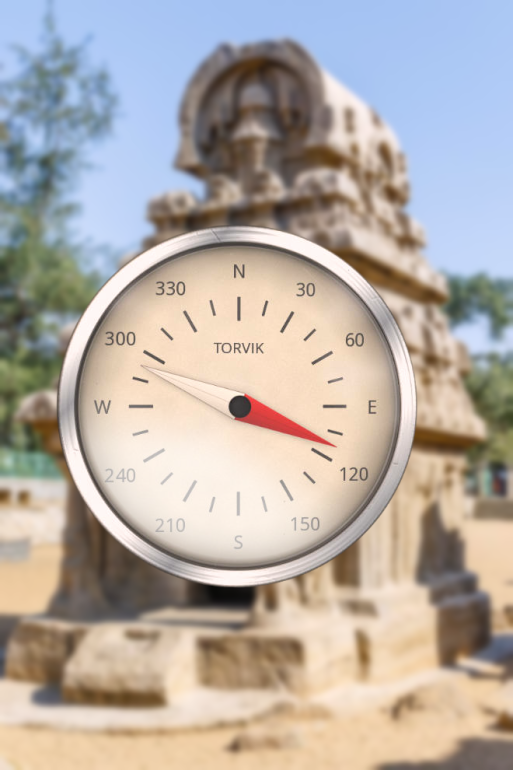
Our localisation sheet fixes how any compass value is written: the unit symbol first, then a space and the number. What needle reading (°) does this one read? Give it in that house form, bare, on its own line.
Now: ° 112.5
